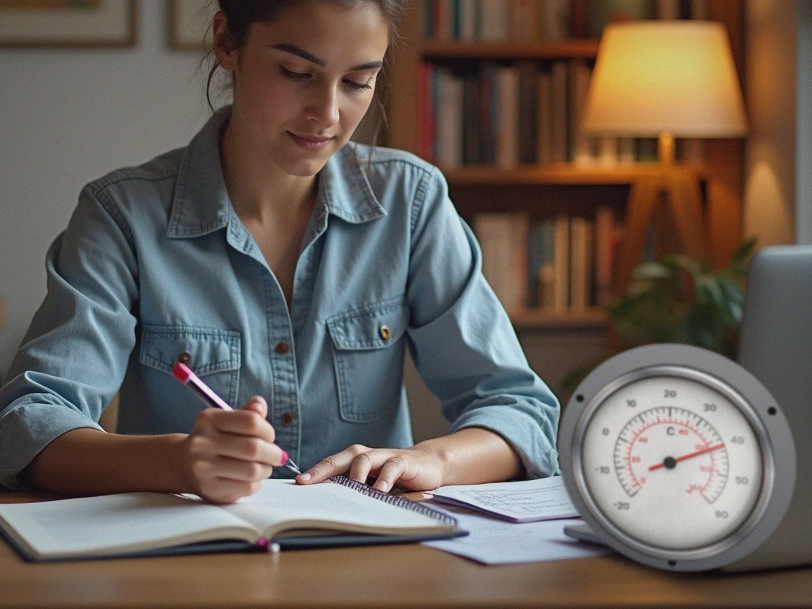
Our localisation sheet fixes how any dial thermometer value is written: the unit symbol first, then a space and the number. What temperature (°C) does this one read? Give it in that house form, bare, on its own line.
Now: °C 40
